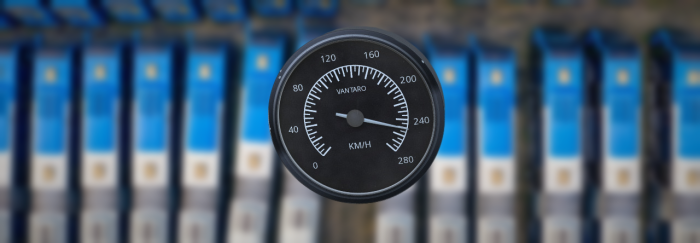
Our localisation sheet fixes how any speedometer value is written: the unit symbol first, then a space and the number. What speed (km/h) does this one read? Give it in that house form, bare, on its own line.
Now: km/h 250
